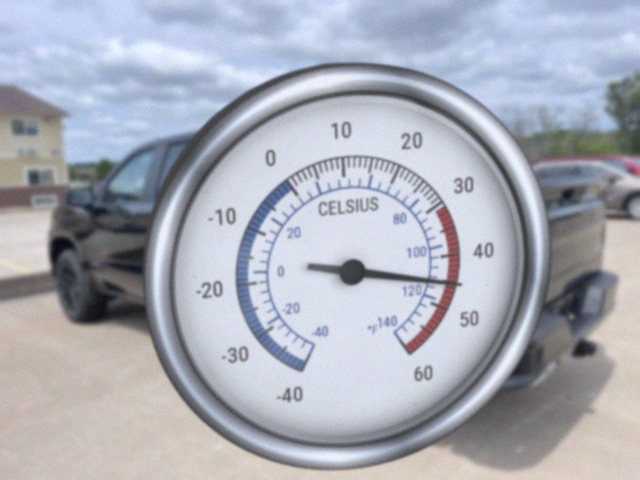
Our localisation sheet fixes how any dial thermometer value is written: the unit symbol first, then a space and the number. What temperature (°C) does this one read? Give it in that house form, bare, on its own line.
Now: °C 45
